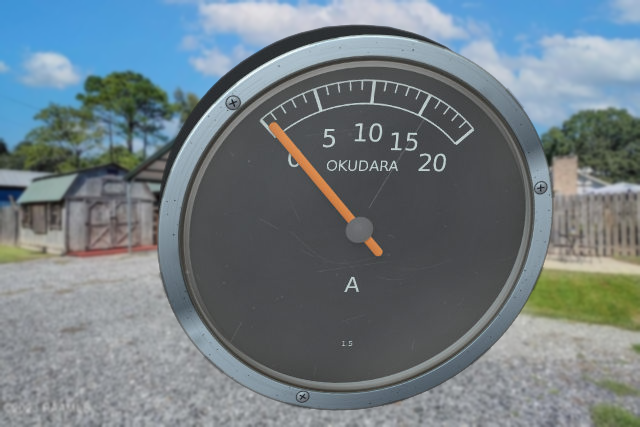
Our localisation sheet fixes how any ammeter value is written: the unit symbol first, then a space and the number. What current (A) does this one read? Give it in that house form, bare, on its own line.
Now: A 0.5
